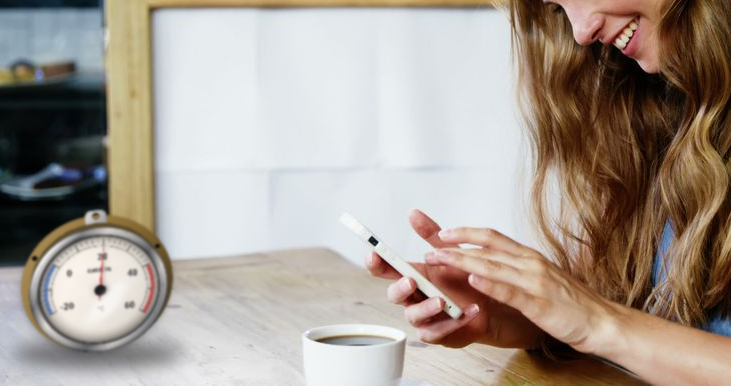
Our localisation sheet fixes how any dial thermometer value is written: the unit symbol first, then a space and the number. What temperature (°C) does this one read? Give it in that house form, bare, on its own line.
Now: °C 20
